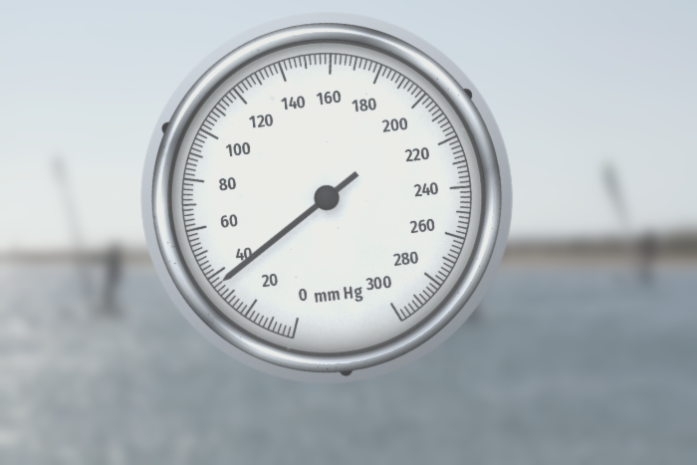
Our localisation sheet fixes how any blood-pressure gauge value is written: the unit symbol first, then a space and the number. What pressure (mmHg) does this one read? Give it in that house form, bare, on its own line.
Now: mmHg 36
